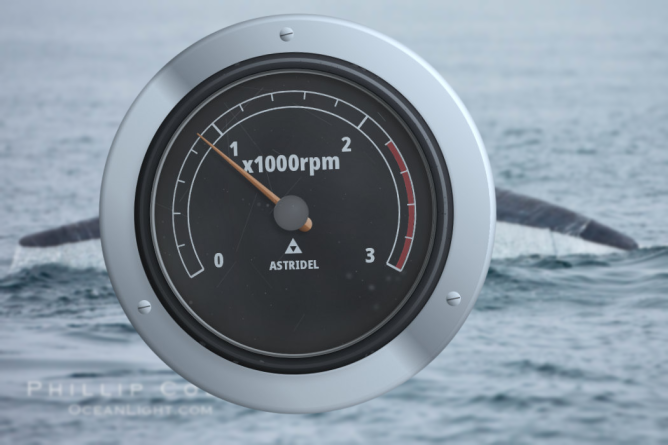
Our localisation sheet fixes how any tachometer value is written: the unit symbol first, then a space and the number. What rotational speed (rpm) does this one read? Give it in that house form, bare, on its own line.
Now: rpm 900
